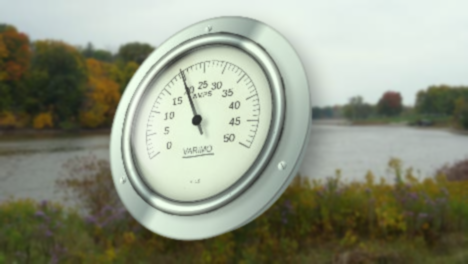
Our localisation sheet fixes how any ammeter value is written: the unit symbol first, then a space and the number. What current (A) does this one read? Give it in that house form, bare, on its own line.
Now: A 20
